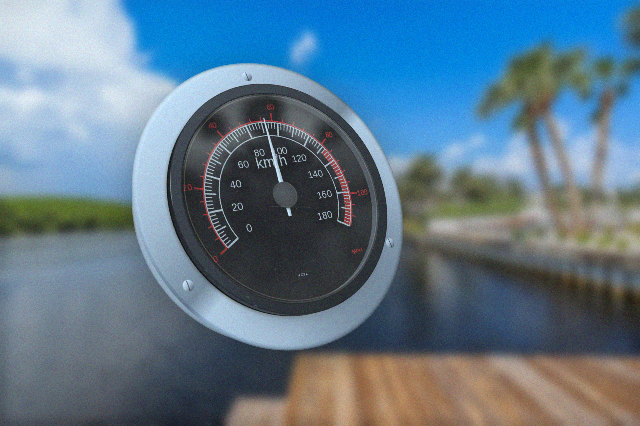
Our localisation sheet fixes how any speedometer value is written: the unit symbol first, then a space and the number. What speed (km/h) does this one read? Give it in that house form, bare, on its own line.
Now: km/h 90
